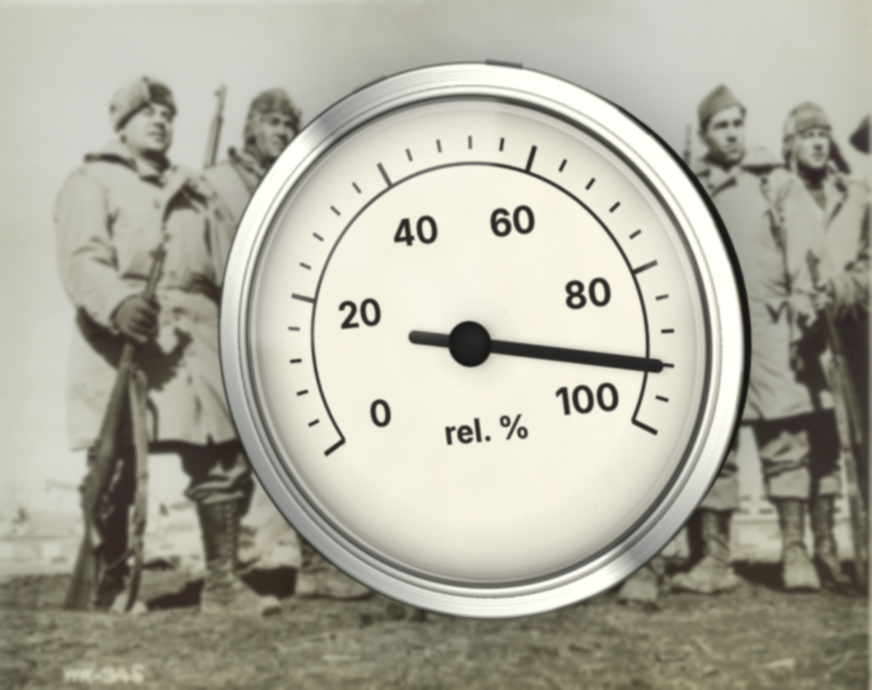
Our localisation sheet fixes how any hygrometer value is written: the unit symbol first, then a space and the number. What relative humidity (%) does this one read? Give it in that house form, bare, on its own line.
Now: % 92
